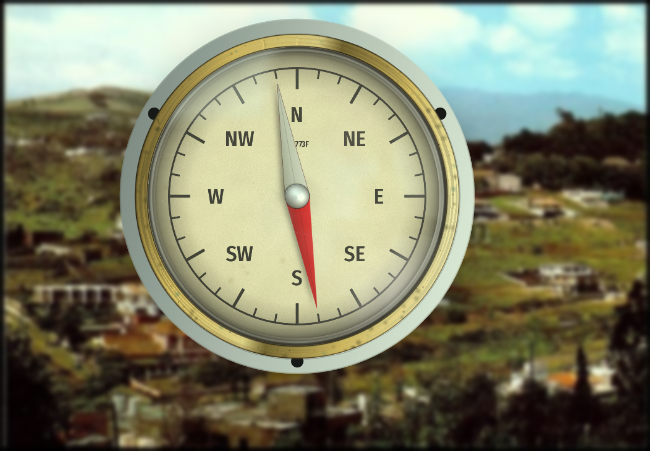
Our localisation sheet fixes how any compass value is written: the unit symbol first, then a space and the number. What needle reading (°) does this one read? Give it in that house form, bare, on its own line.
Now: ° 170
